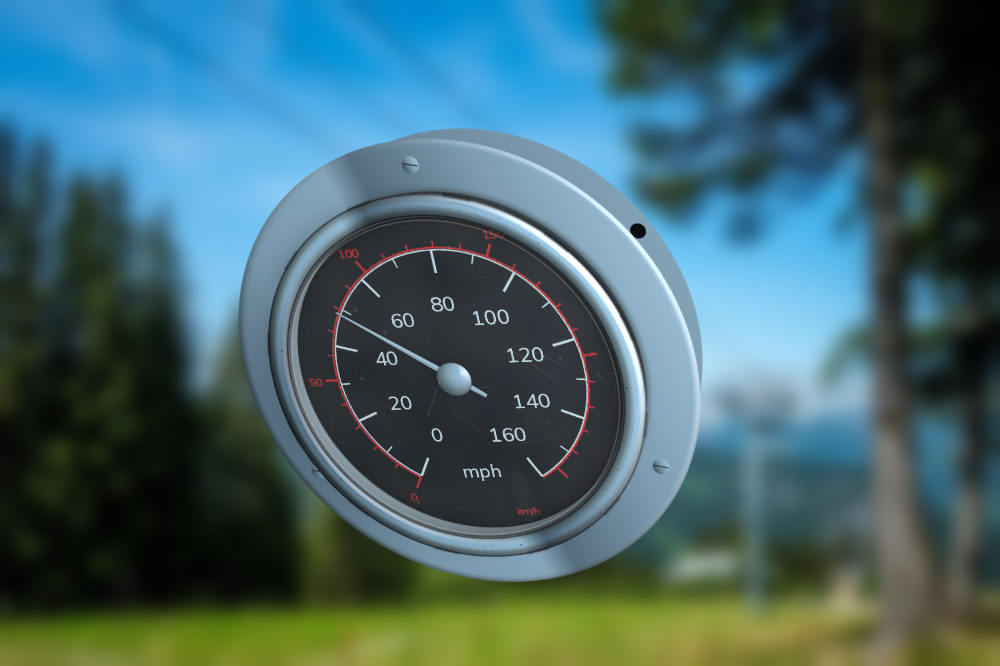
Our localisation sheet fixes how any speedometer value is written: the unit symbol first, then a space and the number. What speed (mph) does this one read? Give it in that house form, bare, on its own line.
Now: mph 50
